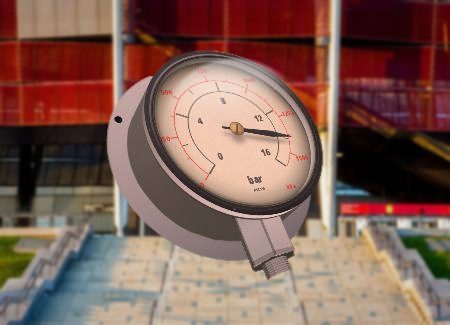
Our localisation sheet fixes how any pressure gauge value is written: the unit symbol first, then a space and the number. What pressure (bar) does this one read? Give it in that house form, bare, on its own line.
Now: bar 14
